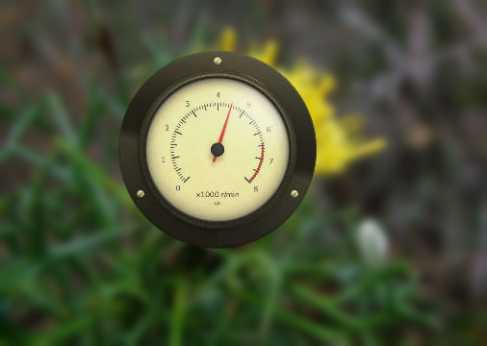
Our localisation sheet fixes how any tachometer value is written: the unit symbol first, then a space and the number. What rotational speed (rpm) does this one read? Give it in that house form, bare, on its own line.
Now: rpm 4500
